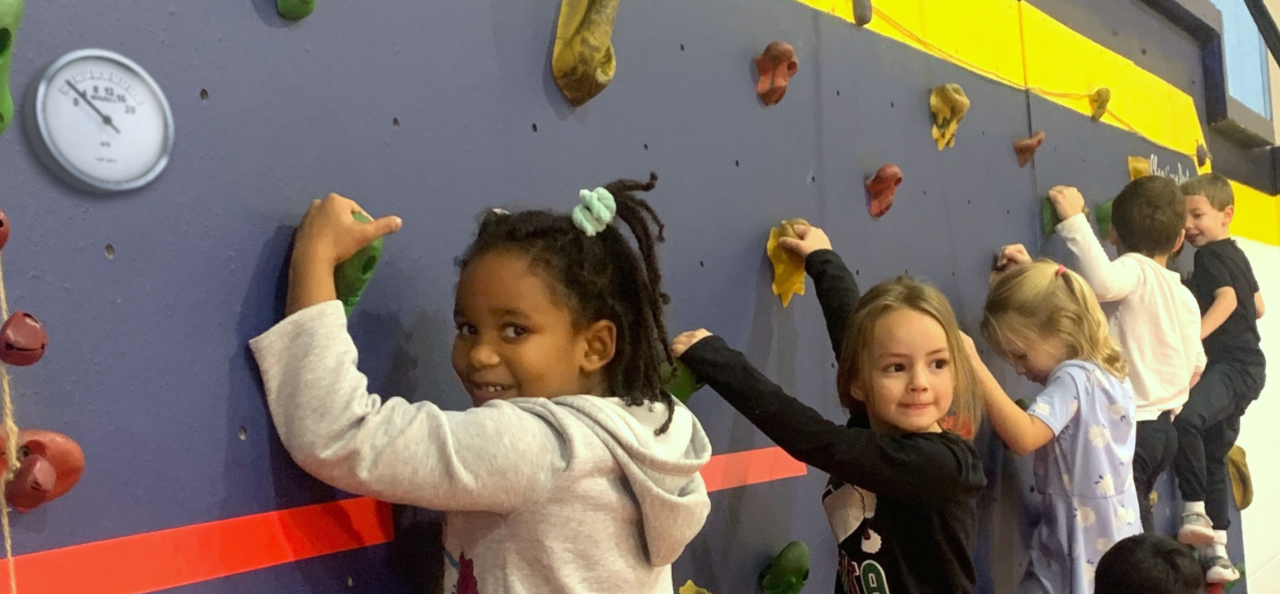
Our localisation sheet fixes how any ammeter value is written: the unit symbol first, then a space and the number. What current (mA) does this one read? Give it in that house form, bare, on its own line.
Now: mA 2
